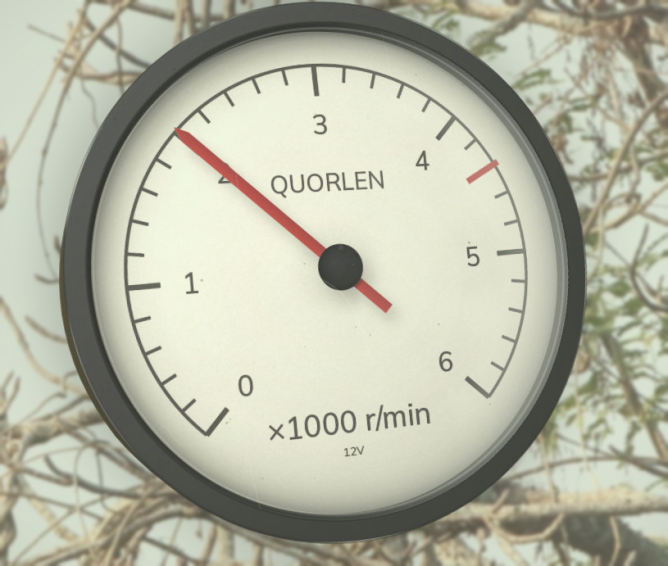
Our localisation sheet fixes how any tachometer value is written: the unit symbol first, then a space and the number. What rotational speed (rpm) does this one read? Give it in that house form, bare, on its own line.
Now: rpm 2000
